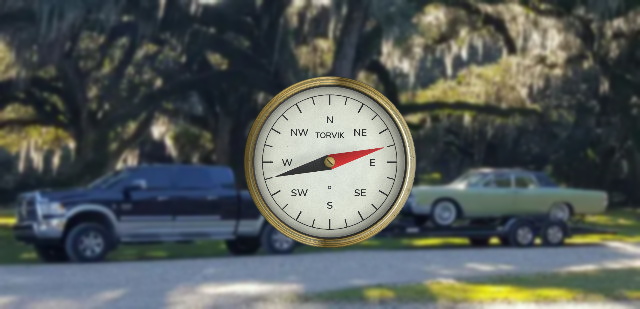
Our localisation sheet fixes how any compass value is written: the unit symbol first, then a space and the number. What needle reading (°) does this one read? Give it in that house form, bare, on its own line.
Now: ° 75
